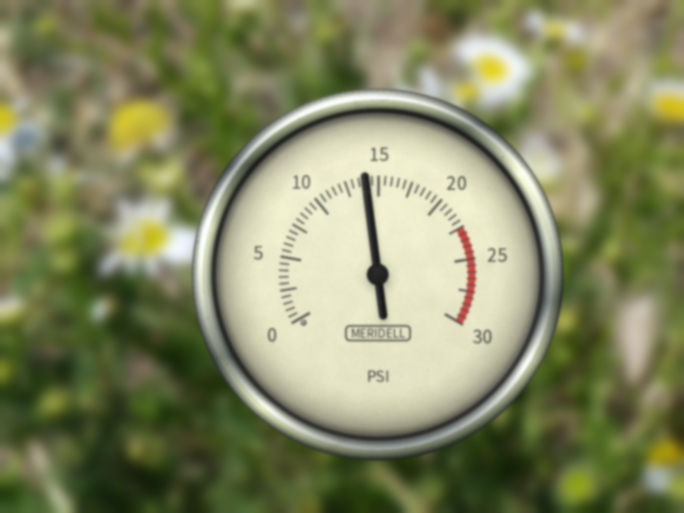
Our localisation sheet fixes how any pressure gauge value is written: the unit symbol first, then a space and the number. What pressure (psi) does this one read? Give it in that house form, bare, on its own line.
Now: psi 14
